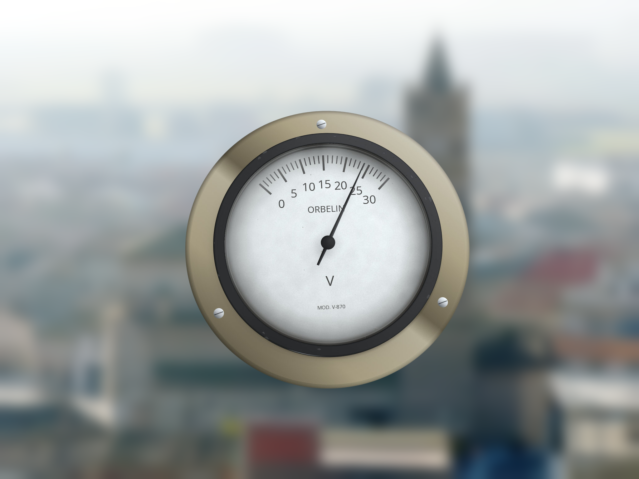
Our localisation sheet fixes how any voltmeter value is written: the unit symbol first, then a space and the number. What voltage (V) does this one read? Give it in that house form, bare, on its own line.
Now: V 24
